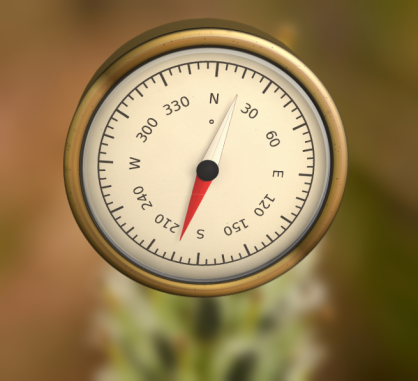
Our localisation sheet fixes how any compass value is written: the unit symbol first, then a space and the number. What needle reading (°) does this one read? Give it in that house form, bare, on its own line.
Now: ° 195
